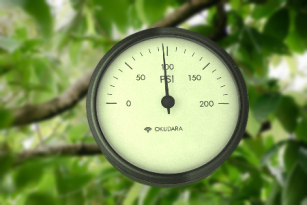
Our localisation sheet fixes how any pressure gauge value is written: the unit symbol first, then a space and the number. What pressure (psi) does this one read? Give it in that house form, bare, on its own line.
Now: psi 95
